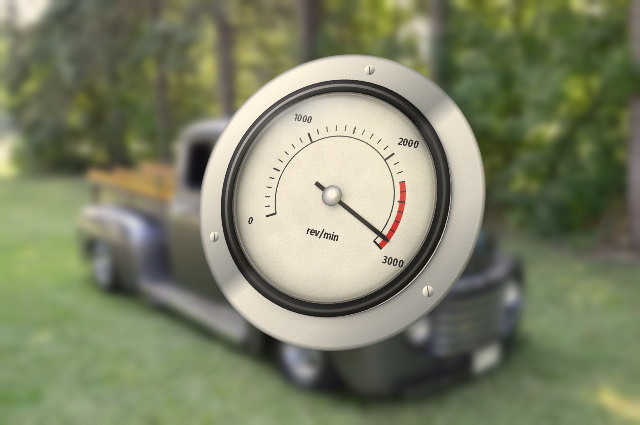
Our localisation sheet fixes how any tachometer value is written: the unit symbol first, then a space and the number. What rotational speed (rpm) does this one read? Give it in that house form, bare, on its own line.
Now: rpm 2900
